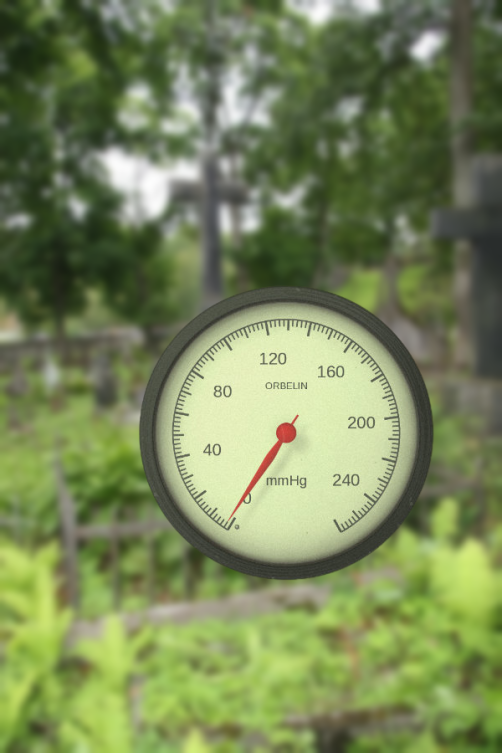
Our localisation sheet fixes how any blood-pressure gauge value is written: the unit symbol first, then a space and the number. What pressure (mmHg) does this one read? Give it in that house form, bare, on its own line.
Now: mmHg 2
